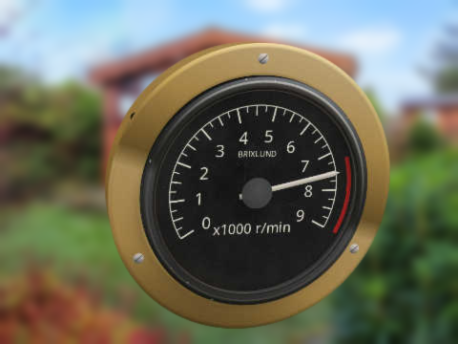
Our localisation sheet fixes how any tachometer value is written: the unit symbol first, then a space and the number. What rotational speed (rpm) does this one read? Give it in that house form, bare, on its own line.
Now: rpm 7500
